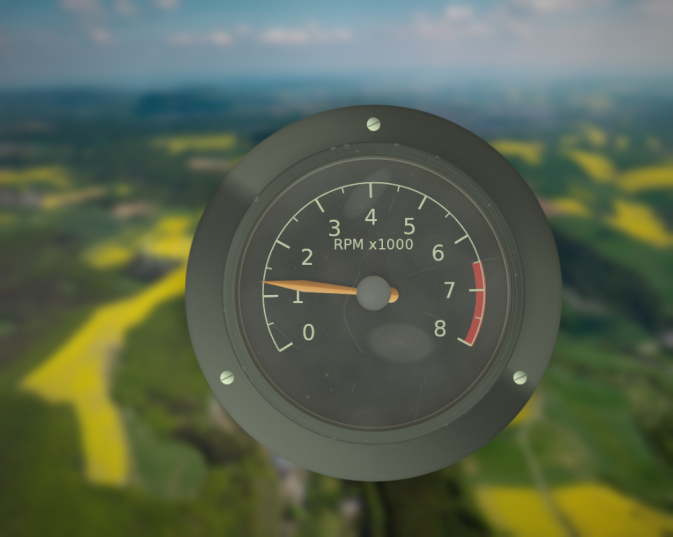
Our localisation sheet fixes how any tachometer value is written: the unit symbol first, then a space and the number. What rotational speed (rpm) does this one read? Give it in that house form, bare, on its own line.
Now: rpm 1250
